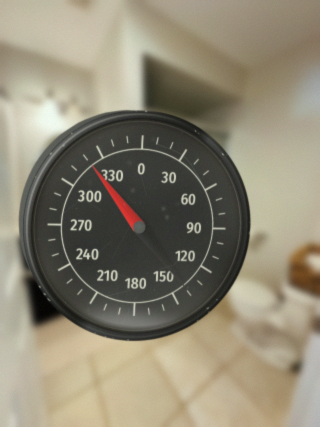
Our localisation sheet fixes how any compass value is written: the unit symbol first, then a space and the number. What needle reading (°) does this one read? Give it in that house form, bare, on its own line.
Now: ° 320
